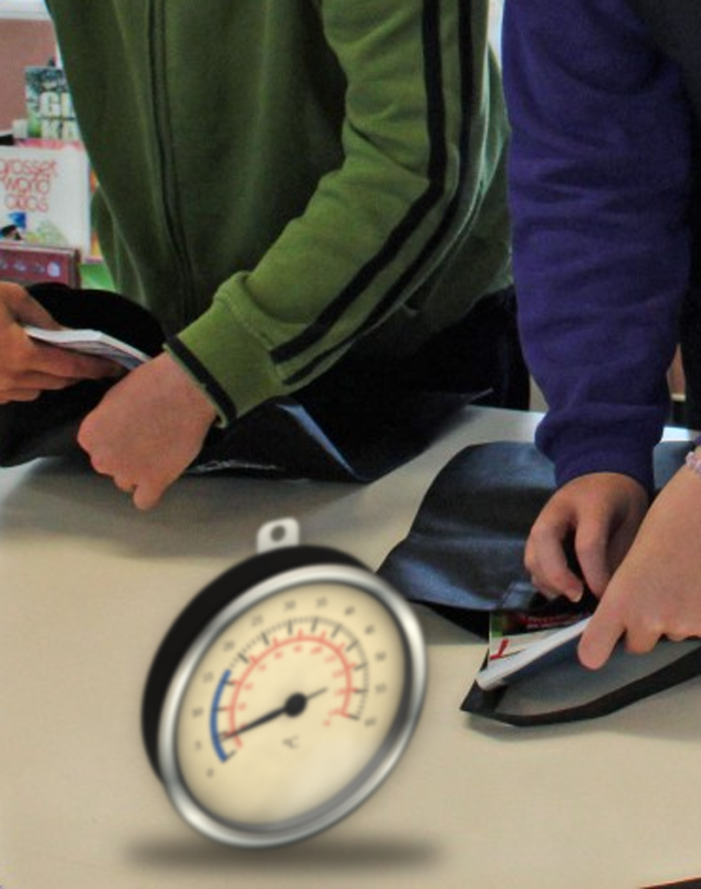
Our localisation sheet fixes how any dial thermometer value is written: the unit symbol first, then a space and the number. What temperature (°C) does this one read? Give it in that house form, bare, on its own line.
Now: °C 5
